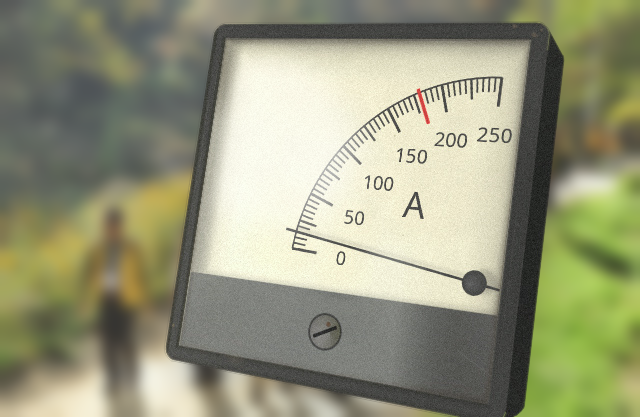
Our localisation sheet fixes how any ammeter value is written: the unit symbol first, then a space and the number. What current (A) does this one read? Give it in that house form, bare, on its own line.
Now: A 15
